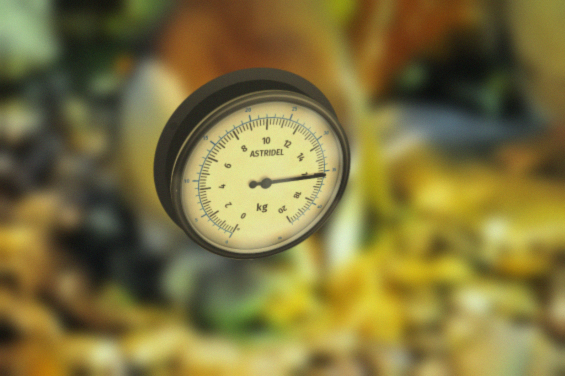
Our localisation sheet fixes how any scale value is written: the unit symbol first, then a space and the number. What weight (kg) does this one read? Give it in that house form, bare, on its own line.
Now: kg 16
